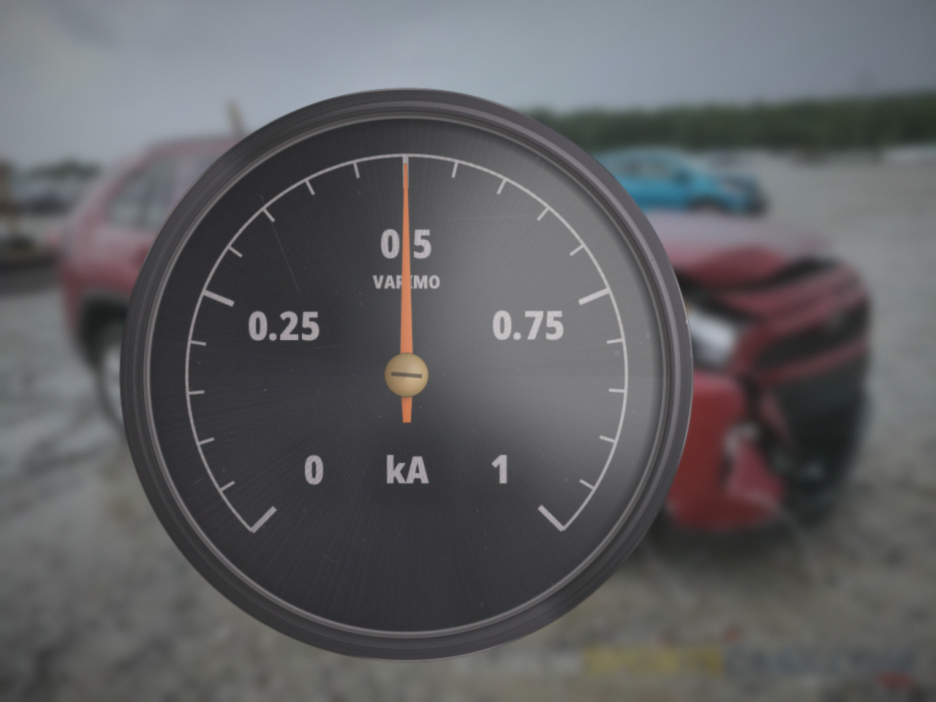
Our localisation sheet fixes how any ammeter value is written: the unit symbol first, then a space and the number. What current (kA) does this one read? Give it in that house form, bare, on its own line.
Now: kA 0.5
